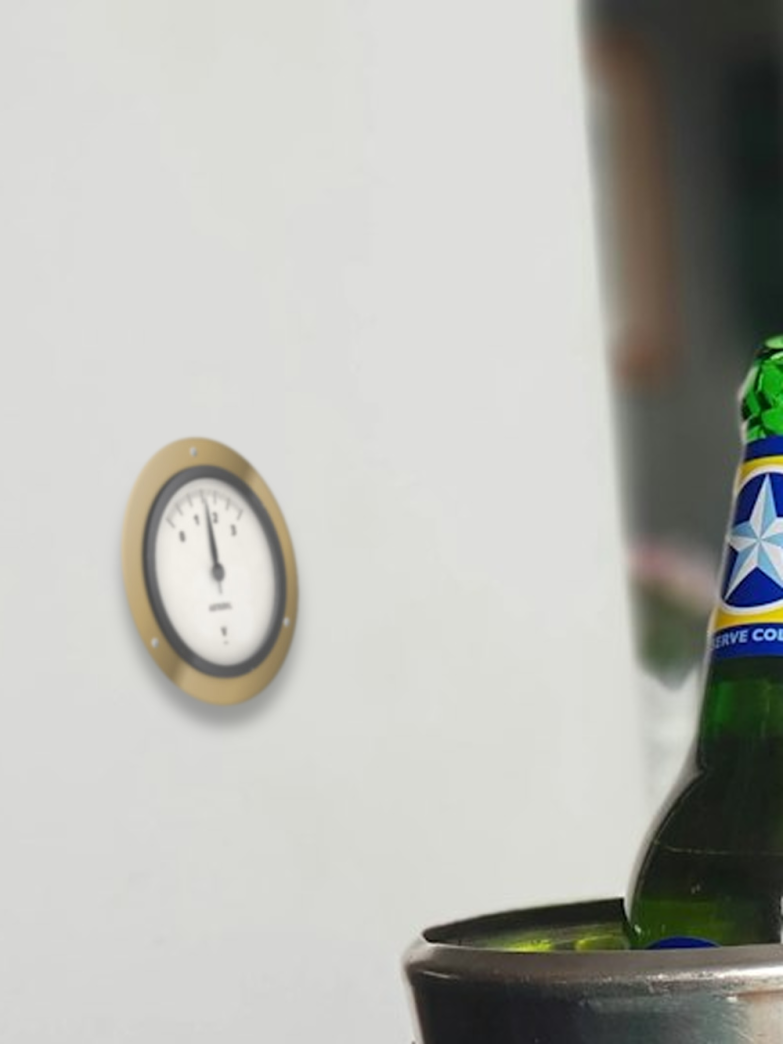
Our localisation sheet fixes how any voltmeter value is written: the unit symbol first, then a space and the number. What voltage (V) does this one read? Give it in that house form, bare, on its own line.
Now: V 1.5
